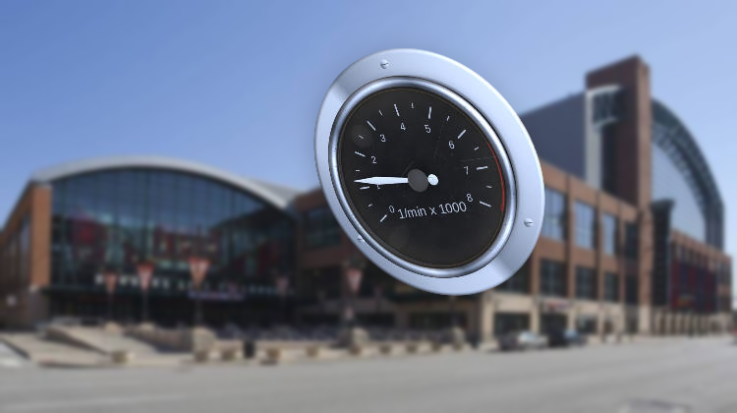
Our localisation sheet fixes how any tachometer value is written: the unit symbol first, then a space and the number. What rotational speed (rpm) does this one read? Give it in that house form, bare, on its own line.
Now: rpm 1250
